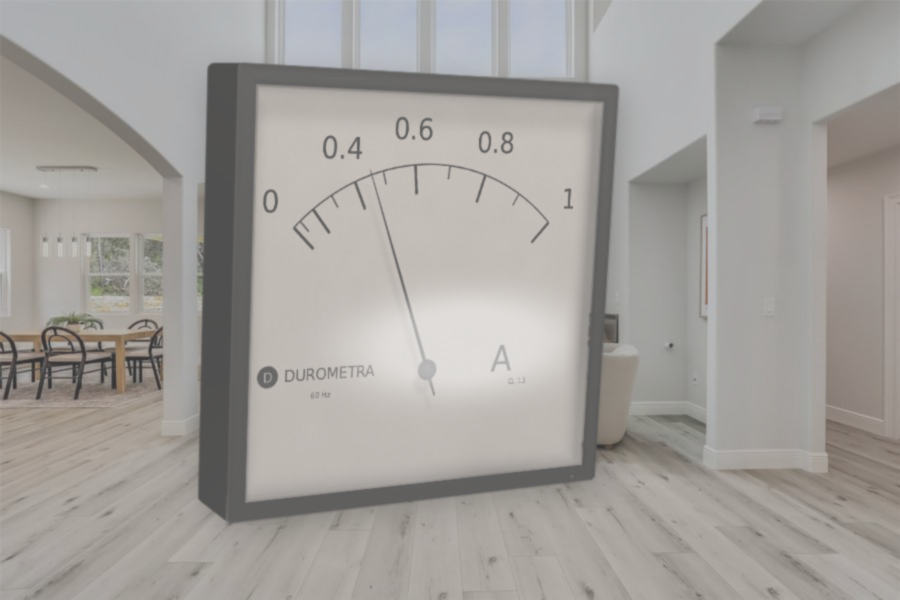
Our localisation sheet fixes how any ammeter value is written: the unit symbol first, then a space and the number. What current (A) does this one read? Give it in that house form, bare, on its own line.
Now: A 0.45
